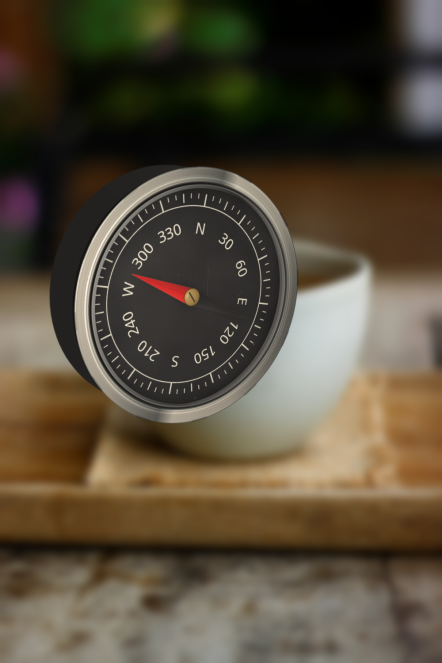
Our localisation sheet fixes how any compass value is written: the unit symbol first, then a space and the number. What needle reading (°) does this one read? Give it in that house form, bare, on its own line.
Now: ° 282.5
